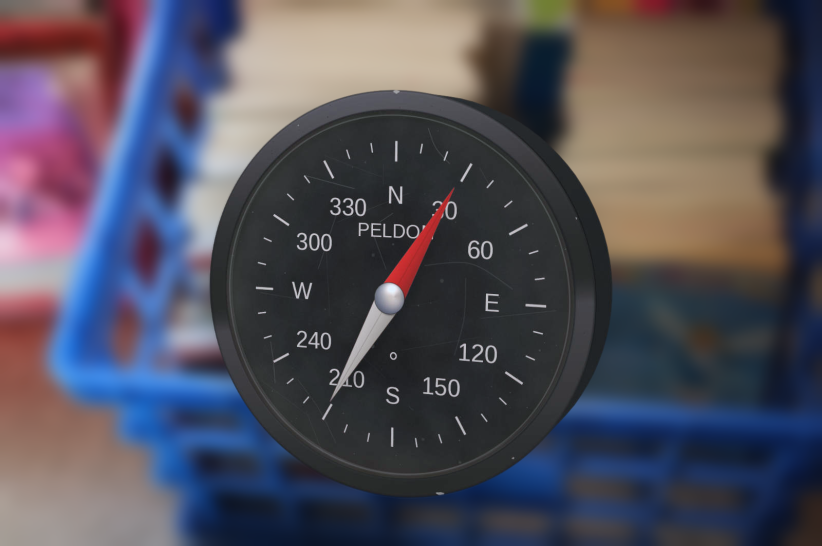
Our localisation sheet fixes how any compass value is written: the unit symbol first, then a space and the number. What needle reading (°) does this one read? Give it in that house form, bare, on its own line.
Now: ° 30
